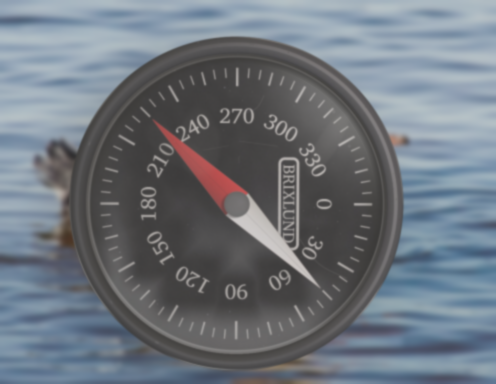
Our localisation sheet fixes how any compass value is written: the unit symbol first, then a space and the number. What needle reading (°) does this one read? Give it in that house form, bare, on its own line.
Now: ° 225
